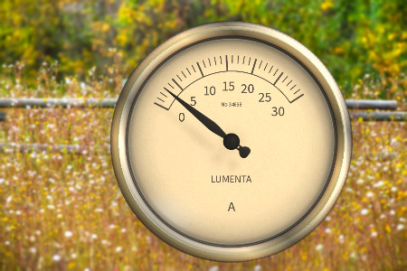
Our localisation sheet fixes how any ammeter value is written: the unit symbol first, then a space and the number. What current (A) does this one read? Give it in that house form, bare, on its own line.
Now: A 3
